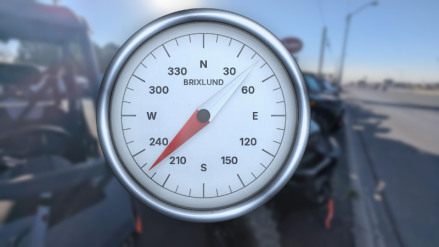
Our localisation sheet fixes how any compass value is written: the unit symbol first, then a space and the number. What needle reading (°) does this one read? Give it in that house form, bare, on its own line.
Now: ° 225
